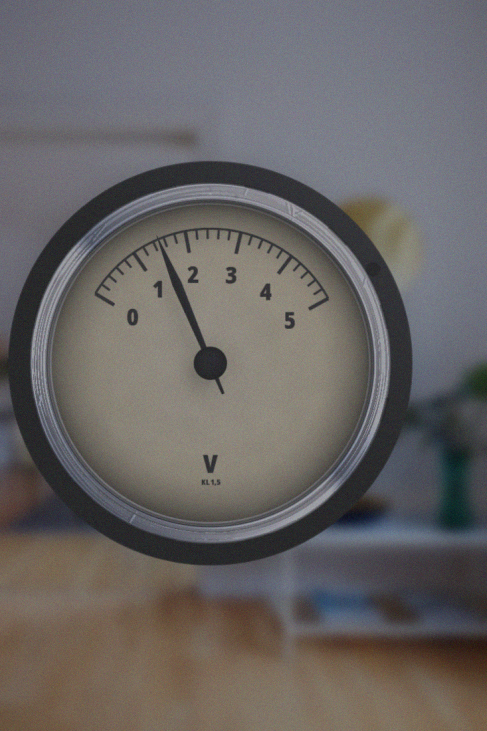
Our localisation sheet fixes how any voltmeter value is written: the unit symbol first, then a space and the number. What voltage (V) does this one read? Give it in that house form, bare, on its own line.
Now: V 1.5
